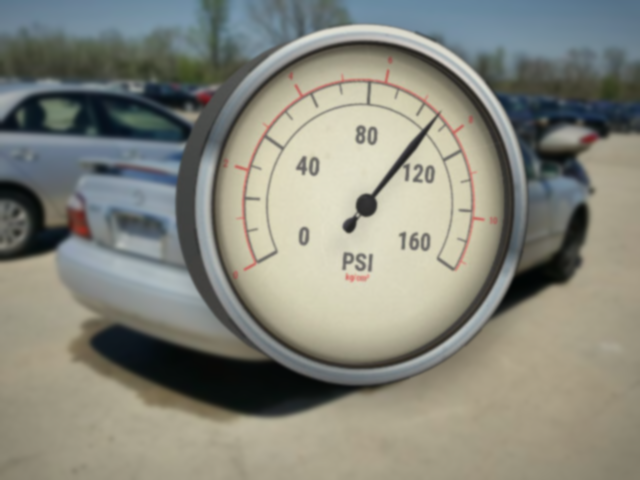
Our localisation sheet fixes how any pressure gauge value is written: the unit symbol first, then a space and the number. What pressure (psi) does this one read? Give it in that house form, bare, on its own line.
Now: psi 105
